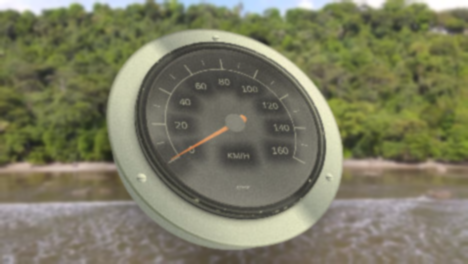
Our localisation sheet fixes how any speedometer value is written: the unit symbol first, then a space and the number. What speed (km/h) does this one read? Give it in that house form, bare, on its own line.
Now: km/h 0
